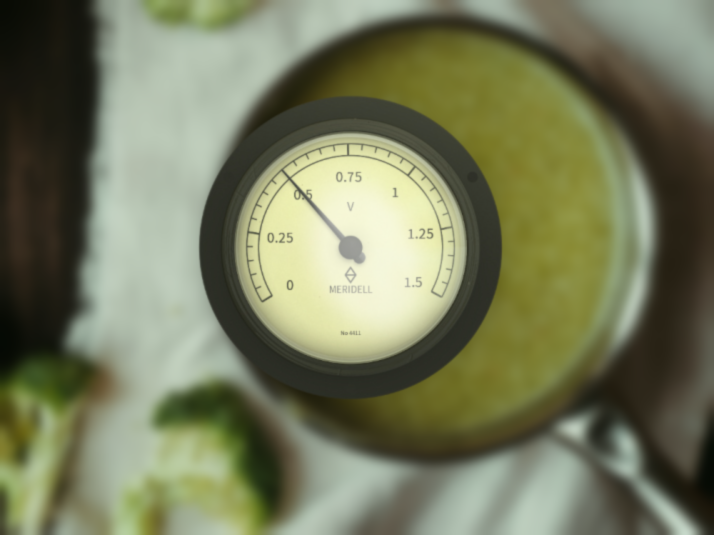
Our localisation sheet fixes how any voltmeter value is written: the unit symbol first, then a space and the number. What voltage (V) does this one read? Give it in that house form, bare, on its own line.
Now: V 0.5
